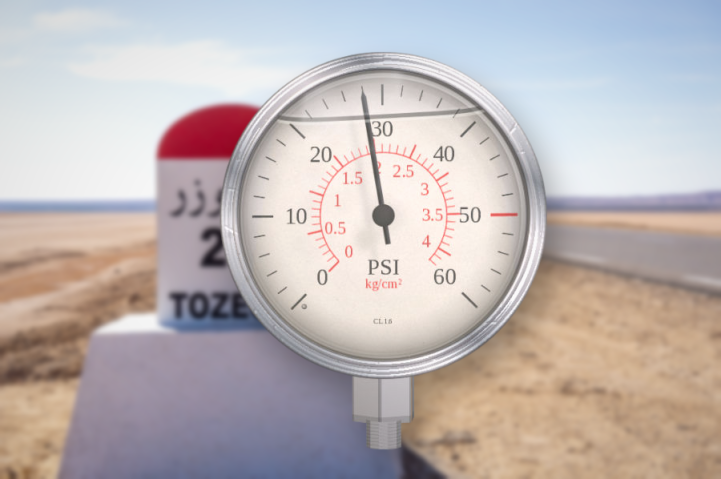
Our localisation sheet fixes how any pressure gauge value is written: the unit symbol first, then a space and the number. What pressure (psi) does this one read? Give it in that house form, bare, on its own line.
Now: psi 28
